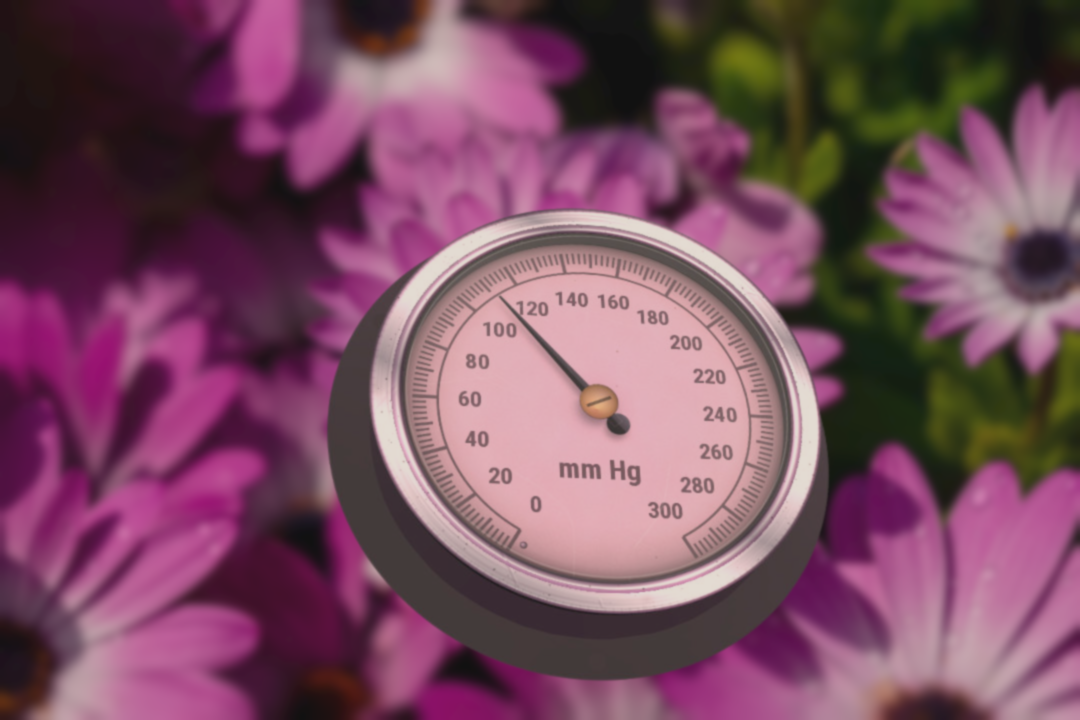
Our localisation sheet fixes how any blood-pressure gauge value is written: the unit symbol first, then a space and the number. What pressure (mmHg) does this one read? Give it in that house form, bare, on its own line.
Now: mmHg 110
